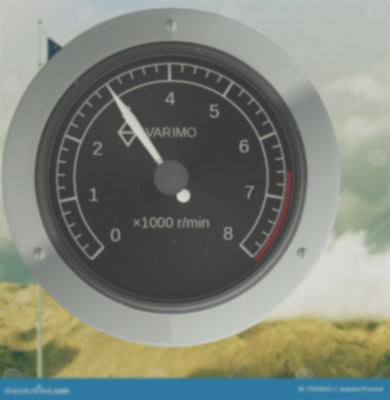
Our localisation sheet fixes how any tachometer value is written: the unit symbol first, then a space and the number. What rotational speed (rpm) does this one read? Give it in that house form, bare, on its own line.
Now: rpm 3000
